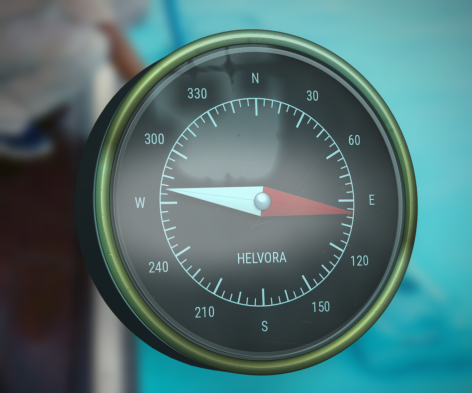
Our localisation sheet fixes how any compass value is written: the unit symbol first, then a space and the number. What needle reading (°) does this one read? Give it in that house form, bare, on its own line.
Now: ° 97.5
